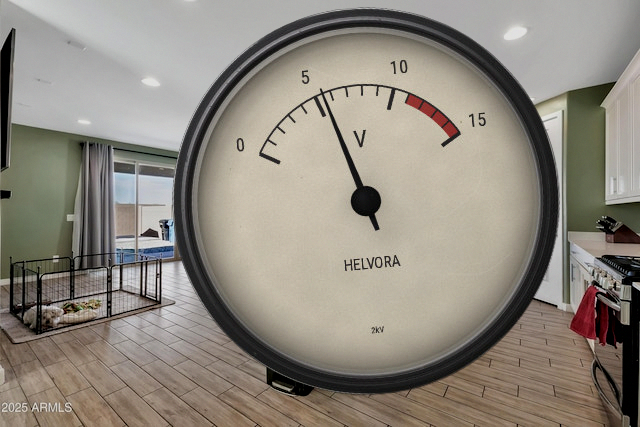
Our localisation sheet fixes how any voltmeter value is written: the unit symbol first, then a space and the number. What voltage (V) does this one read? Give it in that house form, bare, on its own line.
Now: V 5.5
